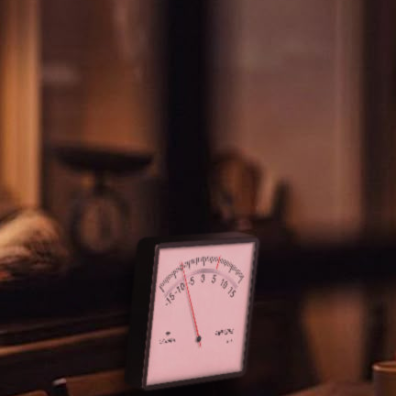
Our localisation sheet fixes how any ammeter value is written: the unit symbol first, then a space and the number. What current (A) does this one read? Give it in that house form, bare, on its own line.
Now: A -7.5
